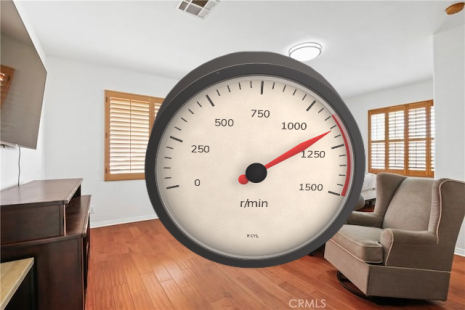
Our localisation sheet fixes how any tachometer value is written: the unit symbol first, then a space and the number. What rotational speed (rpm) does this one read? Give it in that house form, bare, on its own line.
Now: rpm 1150
